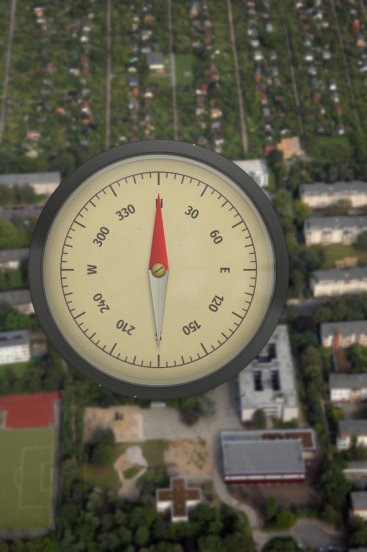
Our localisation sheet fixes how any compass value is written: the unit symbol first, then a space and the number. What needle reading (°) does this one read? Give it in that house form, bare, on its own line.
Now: ° 0
